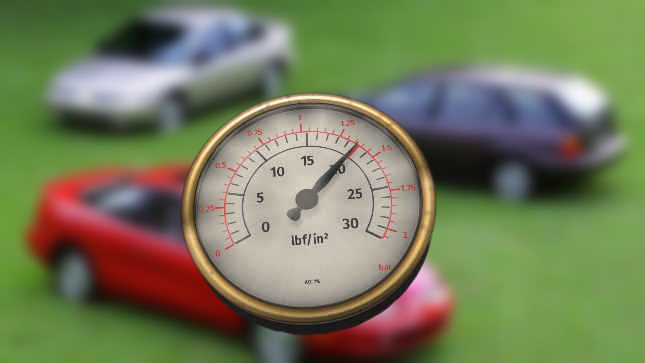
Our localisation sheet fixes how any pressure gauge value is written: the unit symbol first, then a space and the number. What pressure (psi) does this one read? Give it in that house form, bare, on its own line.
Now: psi 20
